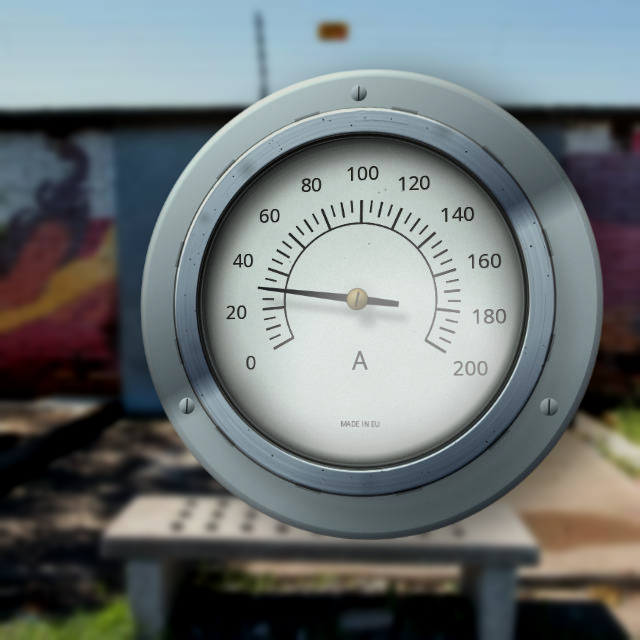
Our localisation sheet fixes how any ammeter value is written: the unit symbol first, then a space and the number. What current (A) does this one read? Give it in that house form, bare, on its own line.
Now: A 30
